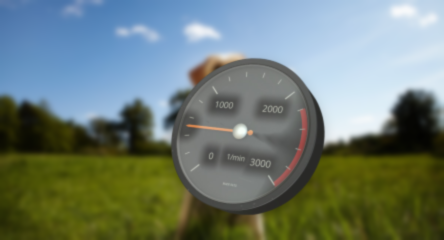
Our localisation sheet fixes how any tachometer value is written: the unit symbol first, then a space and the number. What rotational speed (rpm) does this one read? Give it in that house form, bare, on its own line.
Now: rpm 500
